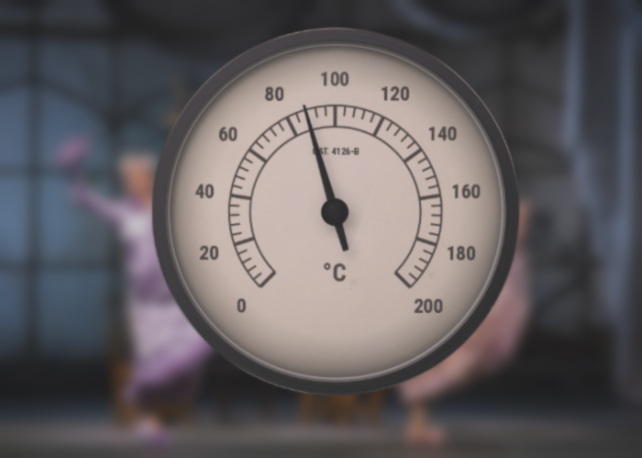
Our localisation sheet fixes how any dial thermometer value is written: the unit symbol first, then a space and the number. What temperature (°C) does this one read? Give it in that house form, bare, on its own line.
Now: °C 88
